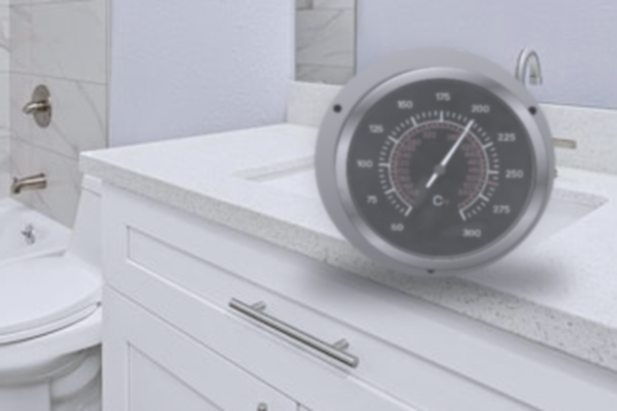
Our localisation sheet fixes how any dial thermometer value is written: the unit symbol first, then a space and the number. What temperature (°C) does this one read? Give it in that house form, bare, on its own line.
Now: °C 200
